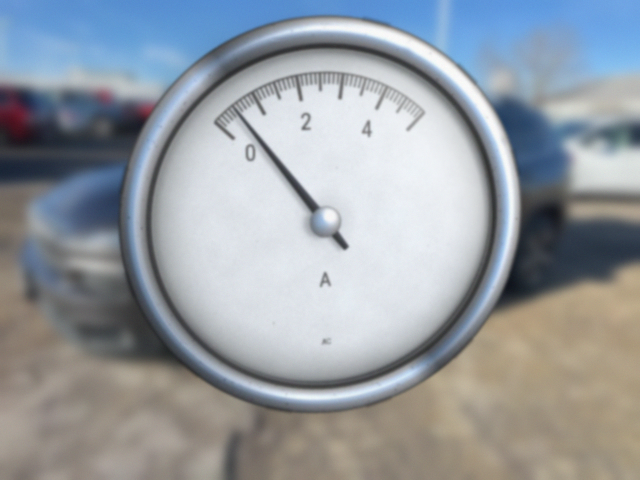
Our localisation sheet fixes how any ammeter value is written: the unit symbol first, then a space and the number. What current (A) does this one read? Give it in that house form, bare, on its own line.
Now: A 0.5
